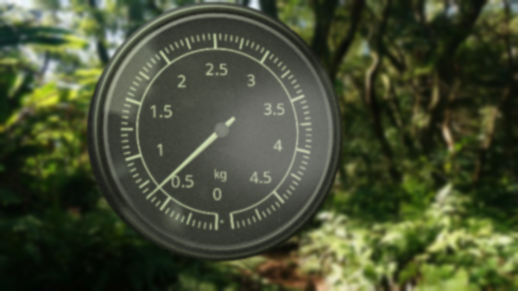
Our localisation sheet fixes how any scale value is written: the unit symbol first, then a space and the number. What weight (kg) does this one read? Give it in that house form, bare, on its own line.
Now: kg 0.65
